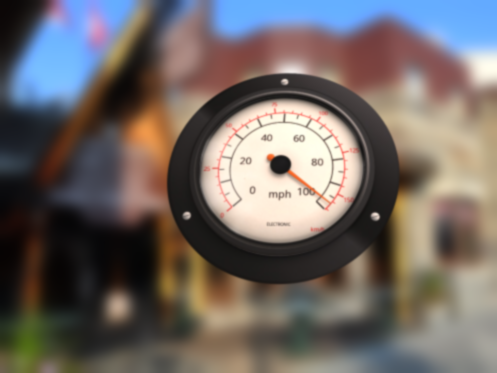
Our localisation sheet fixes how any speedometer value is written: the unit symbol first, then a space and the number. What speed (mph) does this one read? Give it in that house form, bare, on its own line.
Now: mph 97.5
